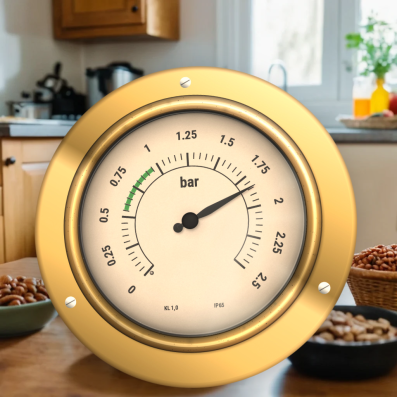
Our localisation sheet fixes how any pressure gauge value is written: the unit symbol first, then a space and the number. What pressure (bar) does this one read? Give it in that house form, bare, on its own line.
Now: bar 1.85
